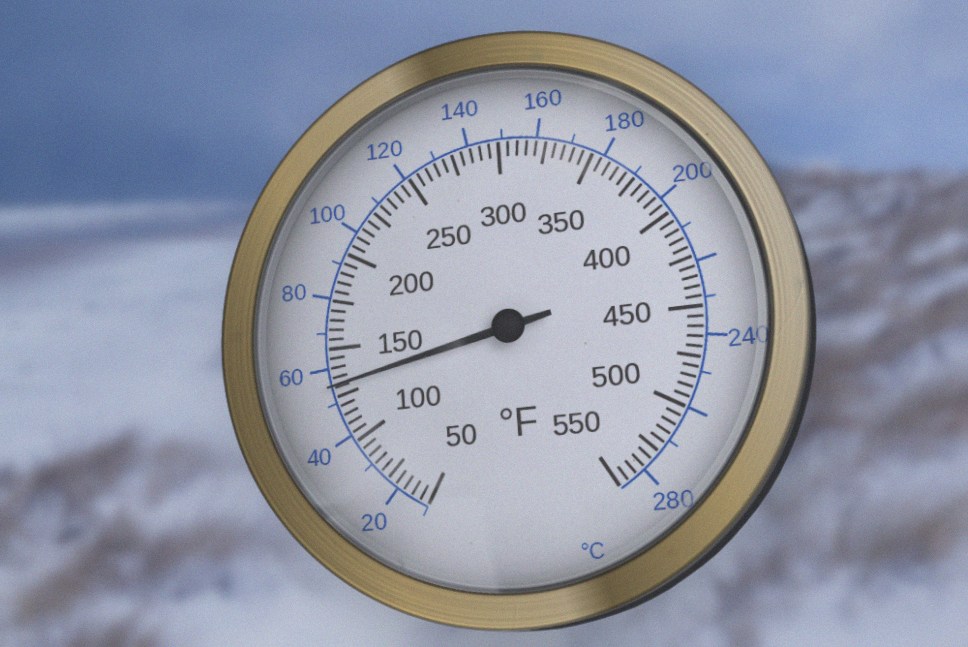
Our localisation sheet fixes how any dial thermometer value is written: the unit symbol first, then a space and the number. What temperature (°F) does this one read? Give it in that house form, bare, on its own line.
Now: °F 130
